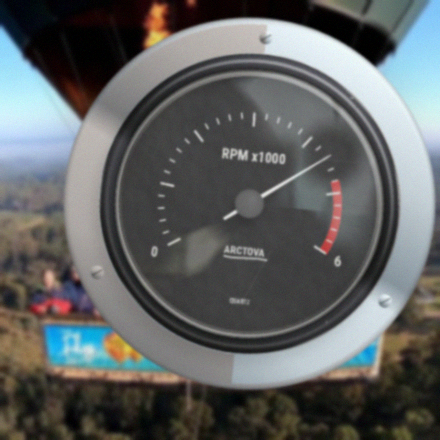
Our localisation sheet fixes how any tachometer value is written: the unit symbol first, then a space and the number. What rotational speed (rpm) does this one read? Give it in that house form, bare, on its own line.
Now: rpm 4400
